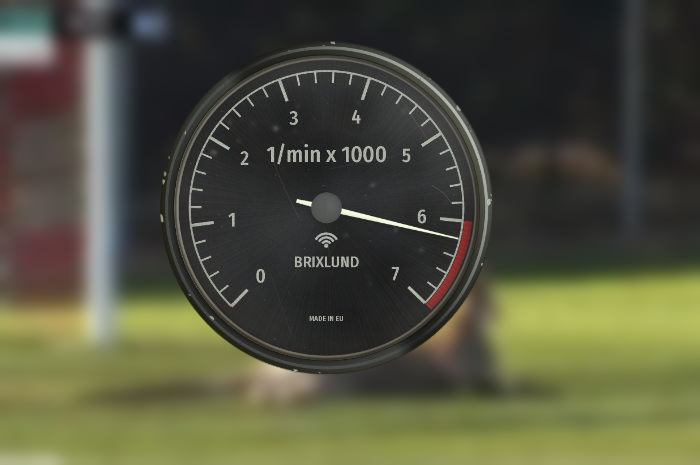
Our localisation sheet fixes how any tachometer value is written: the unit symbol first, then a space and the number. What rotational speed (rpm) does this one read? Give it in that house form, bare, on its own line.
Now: rpm 6200
